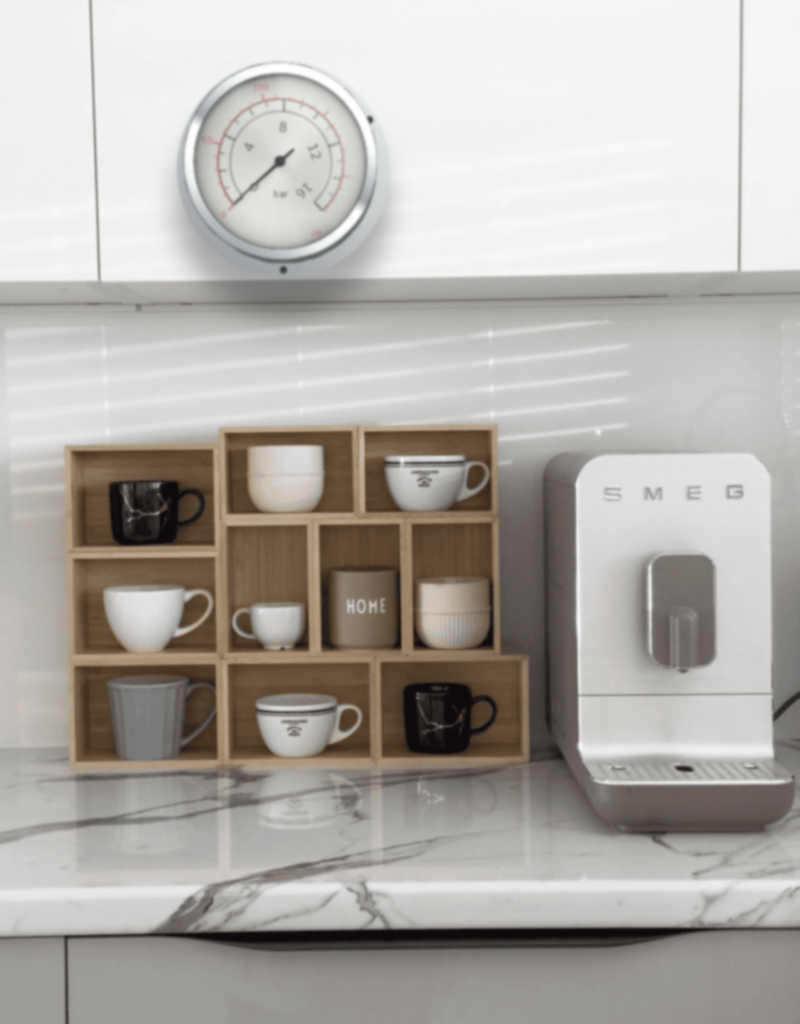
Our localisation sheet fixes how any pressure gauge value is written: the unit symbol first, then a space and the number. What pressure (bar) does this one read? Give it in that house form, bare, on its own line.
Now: bar 0
